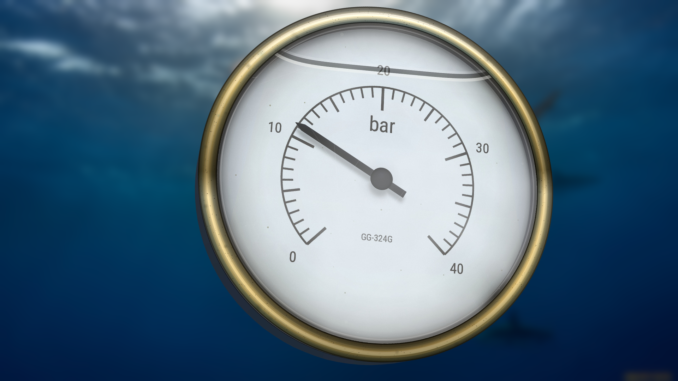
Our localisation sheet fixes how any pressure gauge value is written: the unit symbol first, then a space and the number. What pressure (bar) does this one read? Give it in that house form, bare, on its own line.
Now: bar 11
